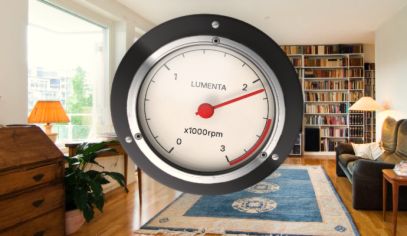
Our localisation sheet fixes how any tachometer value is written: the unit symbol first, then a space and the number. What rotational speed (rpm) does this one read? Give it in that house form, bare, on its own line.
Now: rpm 2100
